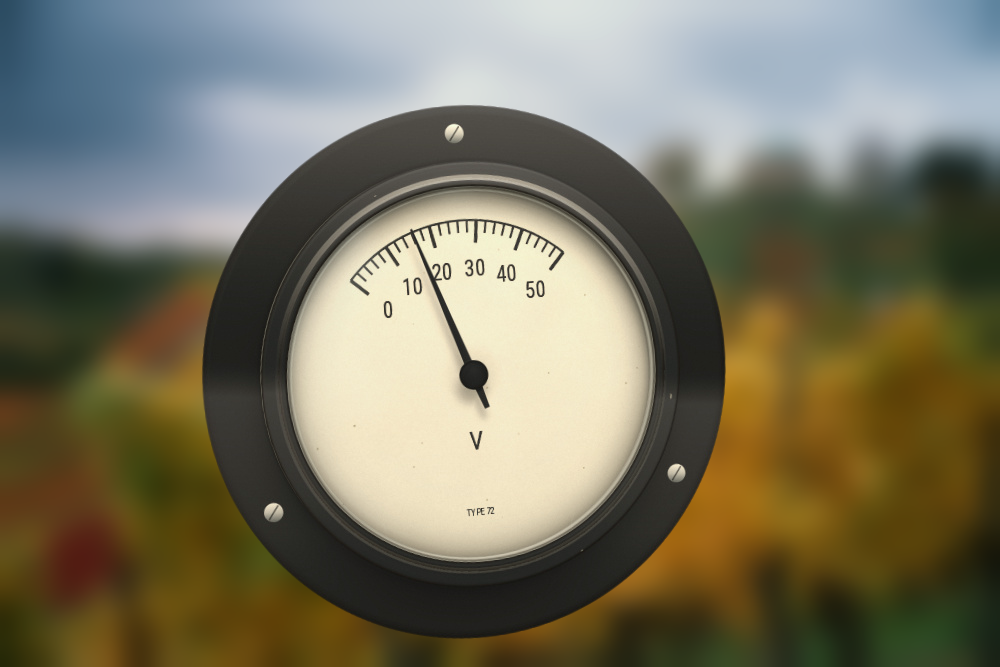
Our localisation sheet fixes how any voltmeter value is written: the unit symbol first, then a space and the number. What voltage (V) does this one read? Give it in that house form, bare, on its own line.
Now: V 16
